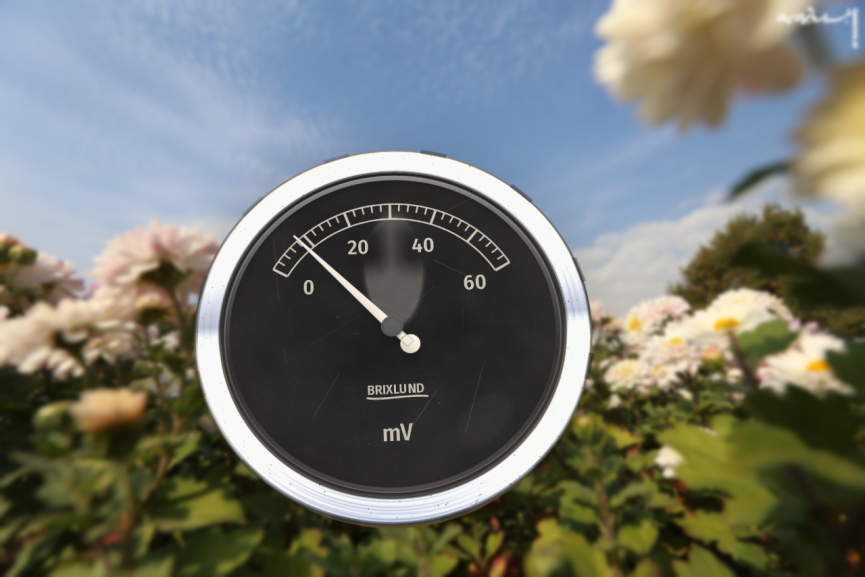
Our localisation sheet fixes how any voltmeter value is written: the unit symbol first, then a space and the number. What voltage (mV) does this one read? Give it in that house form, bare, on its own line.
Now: mV 8
